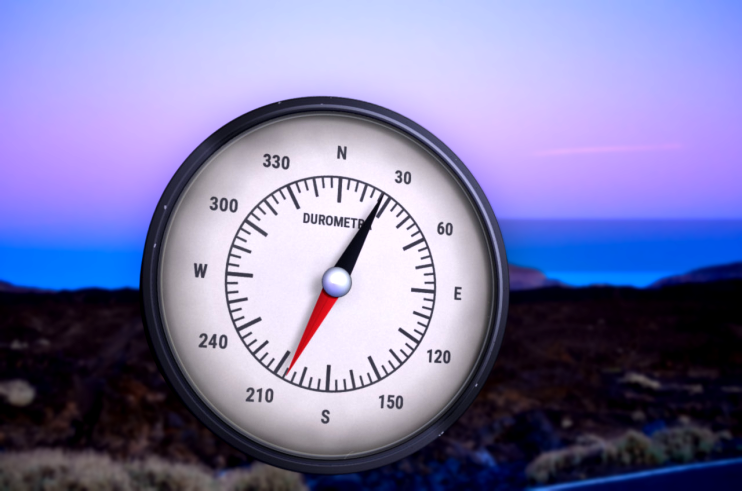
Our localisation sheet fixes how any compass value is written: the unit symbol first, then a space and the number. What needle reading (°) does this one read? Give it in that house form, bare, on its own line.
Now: ° 205
